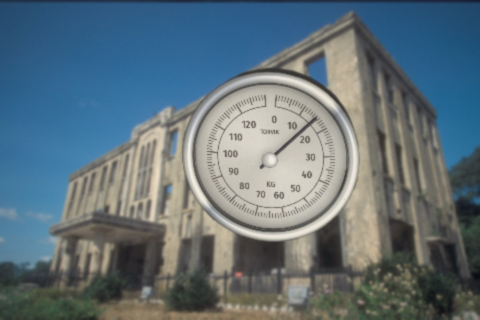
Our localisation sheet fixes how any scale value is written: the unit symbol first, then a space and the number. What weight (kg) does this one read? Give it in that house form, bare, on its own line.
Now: kg 15
